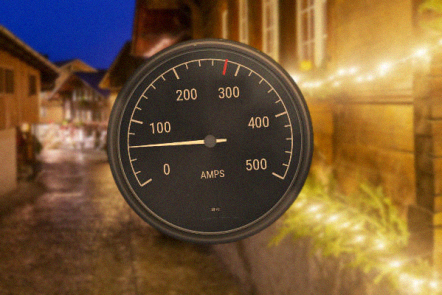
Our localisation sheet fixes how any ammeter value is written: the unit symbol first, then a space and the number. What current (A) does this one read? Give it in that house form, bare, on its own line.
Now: A 60
